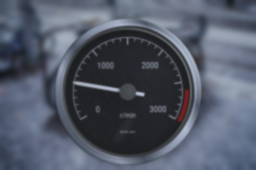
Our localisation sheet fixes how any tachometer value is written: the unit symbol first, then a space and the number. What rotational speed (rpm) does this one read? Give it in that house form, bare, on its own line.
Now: rpm 500
